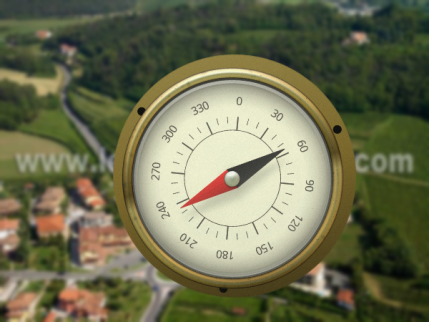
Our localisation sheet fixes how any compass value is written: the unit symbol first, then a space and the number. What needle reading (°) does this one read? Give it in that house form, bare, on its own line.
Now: ° 235
